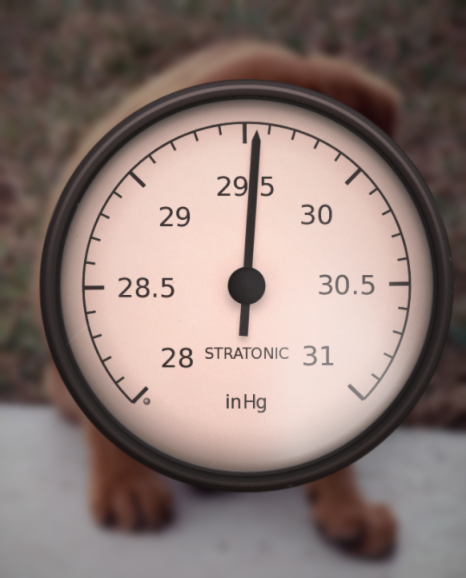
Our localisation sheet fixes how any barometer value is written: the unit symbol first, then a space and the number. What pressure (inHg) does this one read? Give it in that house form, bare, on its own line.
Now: inHg 29.55
